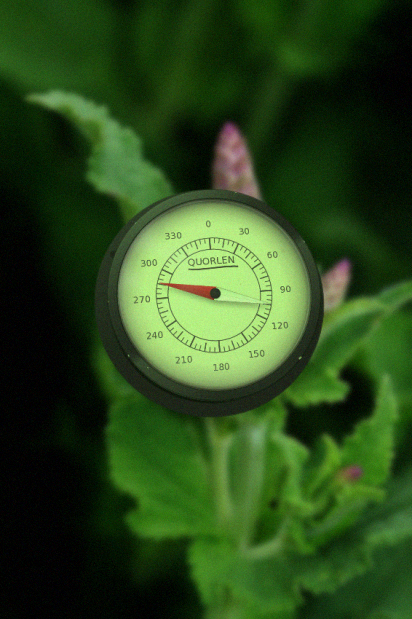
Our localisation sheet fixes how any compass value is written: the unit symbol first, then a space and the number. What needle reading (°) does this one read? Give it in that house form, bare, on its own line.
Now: ° 285
